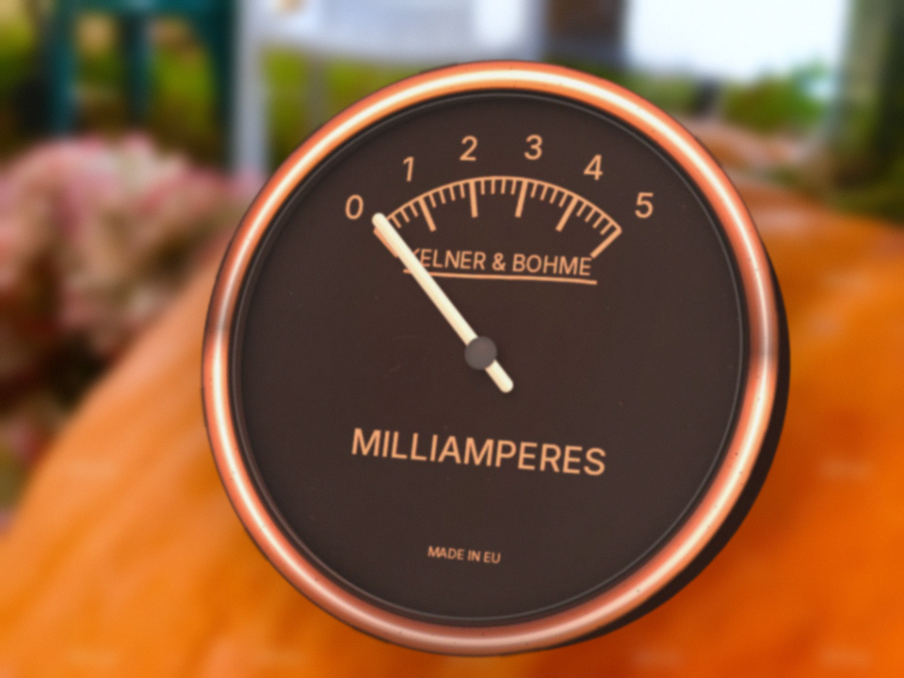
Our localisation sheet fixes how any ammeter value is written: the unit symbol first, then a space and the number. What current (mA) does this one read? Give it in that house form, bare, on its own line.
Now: mA 0.2
